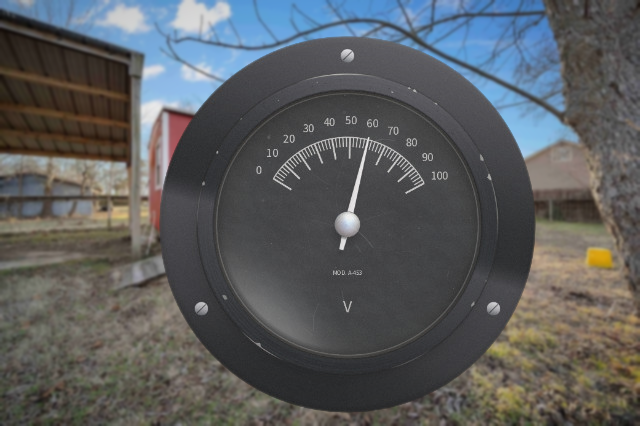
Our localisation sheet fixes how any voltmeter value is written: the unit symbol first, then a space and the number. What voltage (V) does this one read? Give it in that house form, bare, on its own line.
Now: V 60
